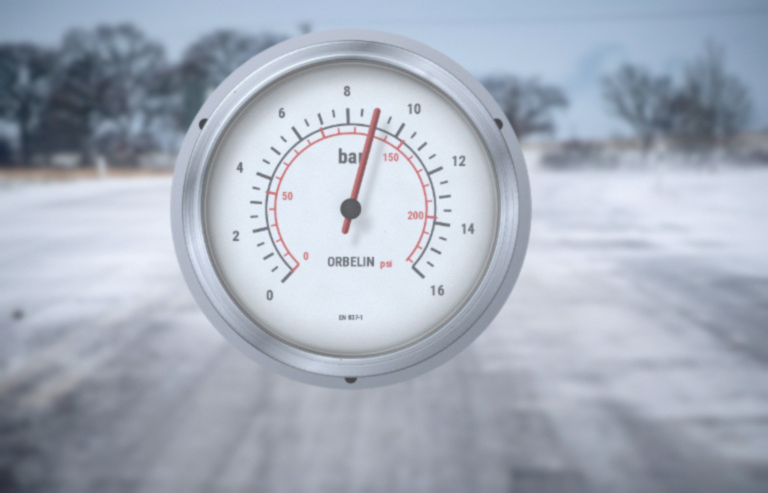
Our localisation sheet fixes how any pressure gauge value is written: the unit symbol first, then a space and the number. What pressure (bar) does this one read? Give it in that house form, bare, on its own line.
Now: bar 9
